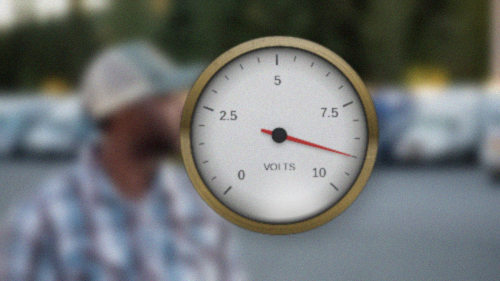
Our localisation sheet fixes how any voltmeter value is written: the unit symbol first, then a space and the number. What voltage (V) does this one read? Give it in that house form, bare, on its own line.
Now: V 9
